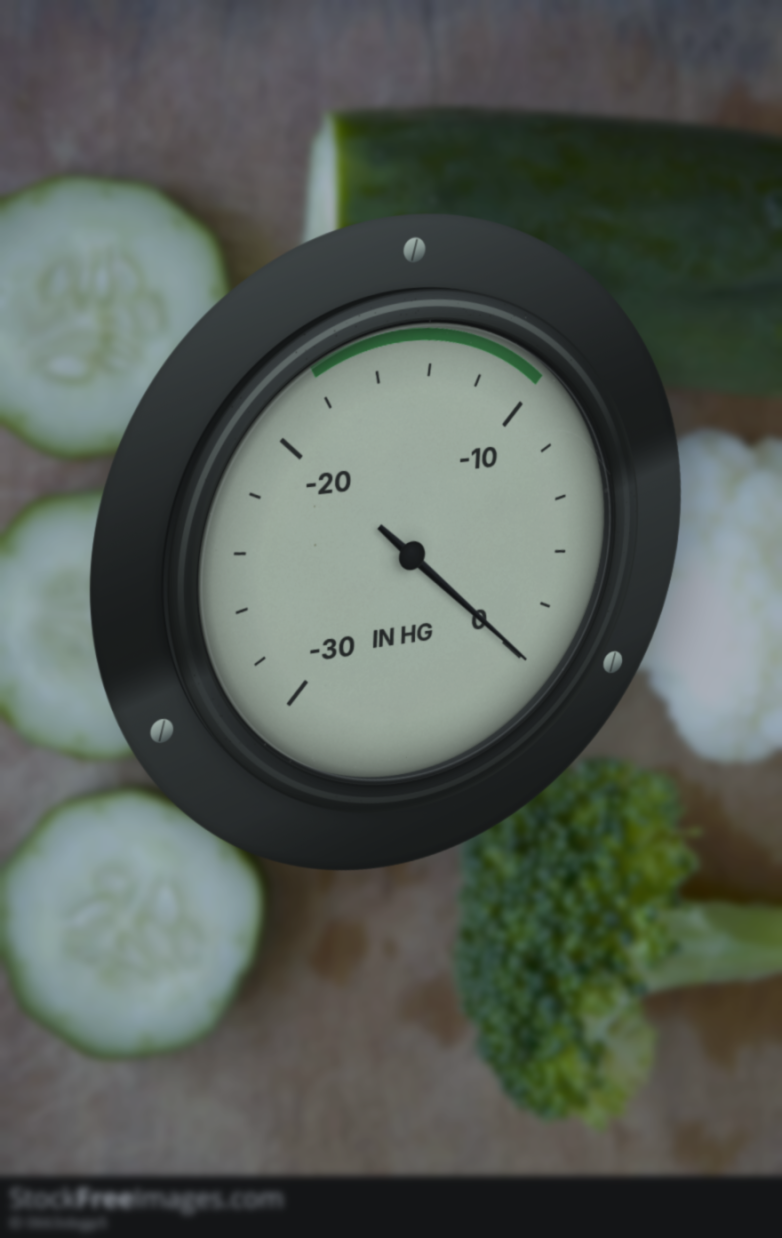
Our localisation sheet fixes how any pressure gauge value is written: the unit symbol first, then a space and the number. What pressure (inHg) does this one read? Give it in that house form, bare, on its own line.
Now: inHg 0
